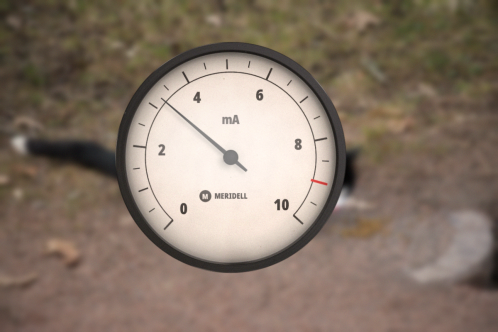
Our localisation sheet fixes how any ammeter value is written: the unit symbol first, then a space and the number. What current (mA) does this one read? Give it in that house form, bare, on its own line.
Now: mA 3.25
